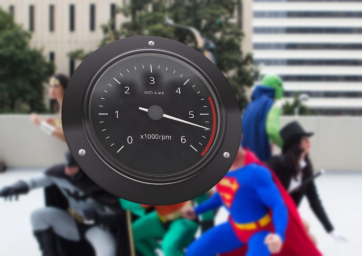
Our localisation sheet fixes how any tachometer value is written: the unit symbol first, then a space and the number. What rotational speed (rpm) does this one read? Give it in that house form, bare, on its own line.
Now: rpm 5400
